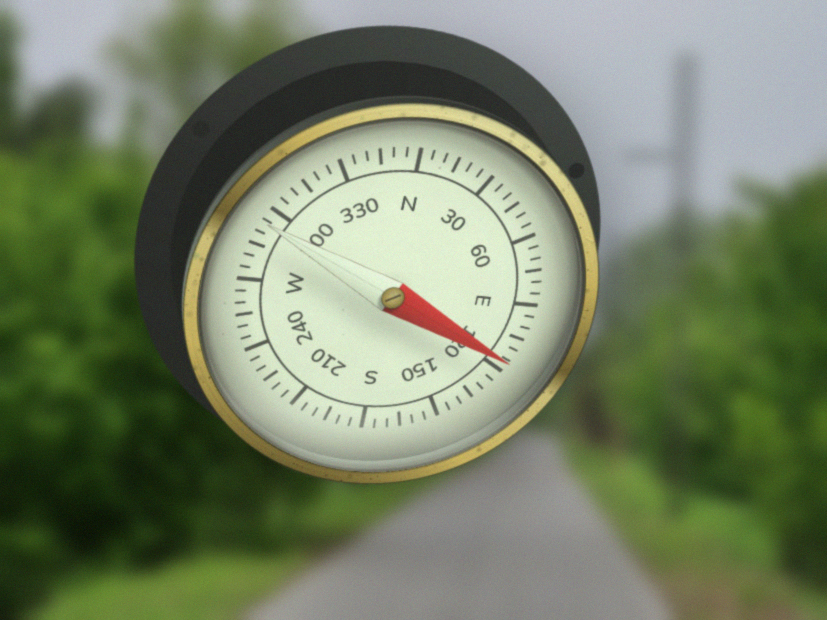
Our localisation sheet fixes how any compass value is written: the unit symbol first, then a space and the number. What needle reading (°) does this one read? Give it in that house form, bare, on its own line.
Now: ° 115
